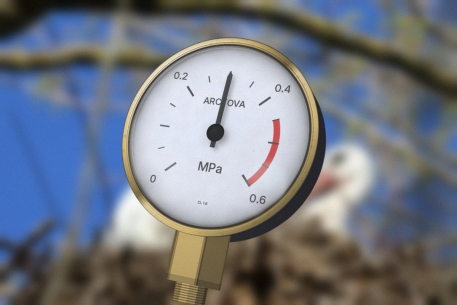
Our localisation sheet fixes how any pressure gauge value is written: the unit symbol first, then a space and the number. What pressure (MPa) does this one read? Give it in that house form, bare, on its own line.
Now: MPa 0.3
